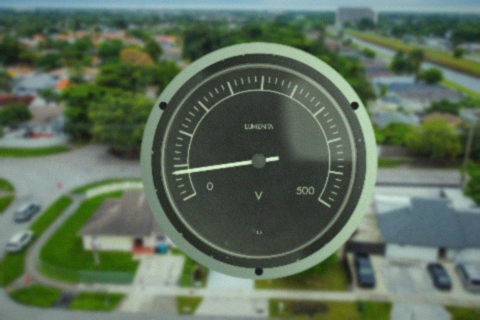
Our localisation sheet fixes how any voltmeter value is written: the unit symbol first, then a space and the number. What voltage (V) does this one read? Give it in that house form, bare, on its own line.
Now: V 40
